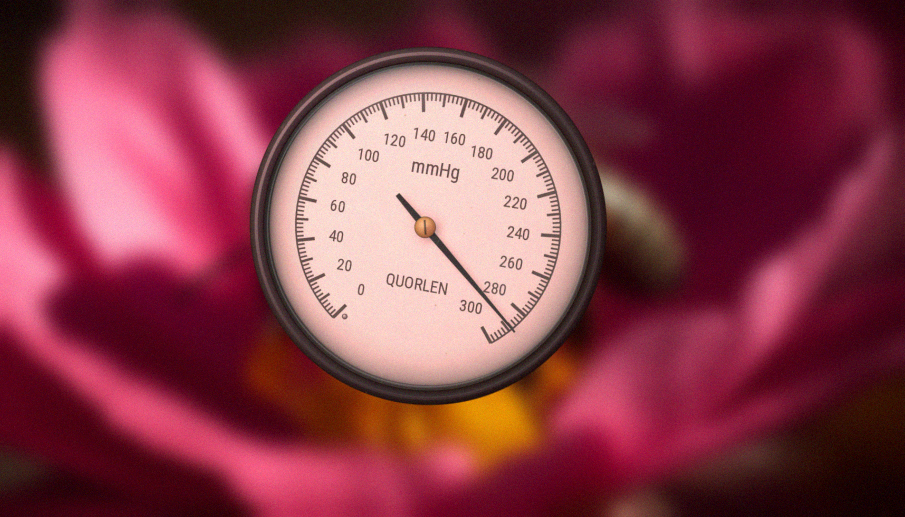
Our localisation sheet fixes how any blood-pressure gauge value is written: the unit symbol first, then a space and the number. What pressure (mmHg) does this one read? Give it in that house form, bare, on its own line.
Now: mmHg 288
